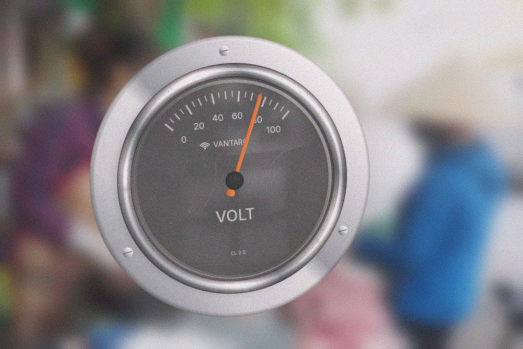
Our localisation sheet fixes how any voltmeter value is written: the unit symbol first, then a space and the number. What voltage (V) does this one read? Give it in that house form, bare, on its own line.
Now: V 75
